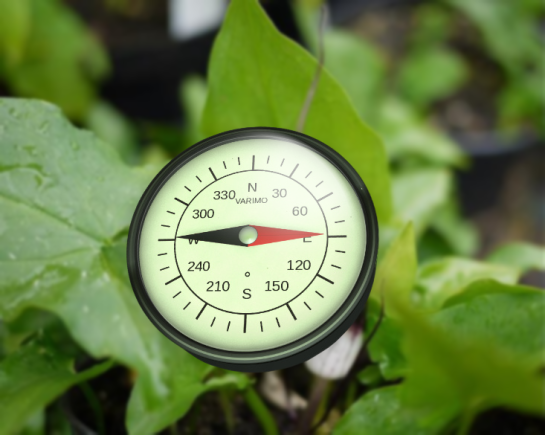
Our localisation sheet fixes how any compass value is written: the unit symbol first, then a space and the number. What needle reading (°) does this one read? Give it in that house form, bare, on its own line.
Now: ° 90
